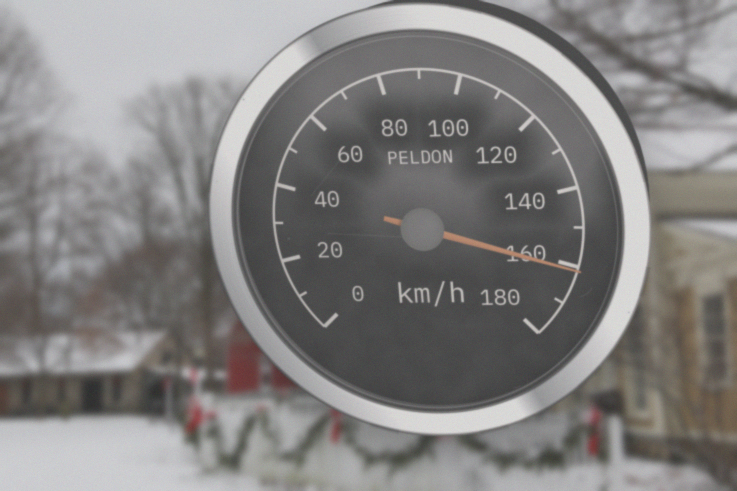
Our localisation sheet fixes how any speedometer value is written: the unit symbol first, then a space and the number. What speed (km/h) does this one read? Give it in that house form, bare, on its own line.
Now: km/h 160
